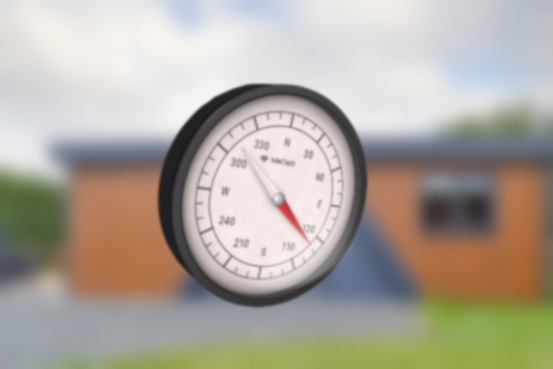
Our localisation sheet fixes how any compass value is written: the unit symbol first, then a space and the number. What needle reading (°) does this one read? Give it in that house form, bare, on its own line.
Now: ° 130
